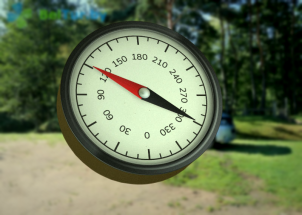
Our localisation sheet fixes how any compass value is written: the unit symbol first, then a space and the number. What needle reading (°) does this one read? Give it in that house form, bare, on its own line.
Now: ° 120
